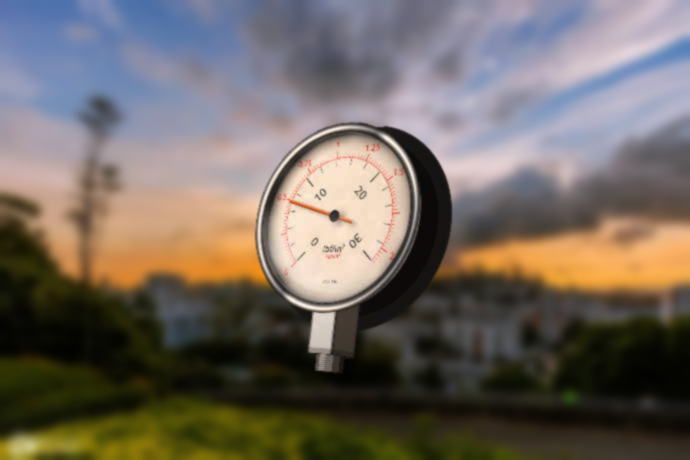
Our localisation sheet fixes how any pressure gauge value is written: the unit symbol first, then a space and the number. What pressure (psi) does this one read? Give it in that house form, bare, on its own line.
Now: psi 7
